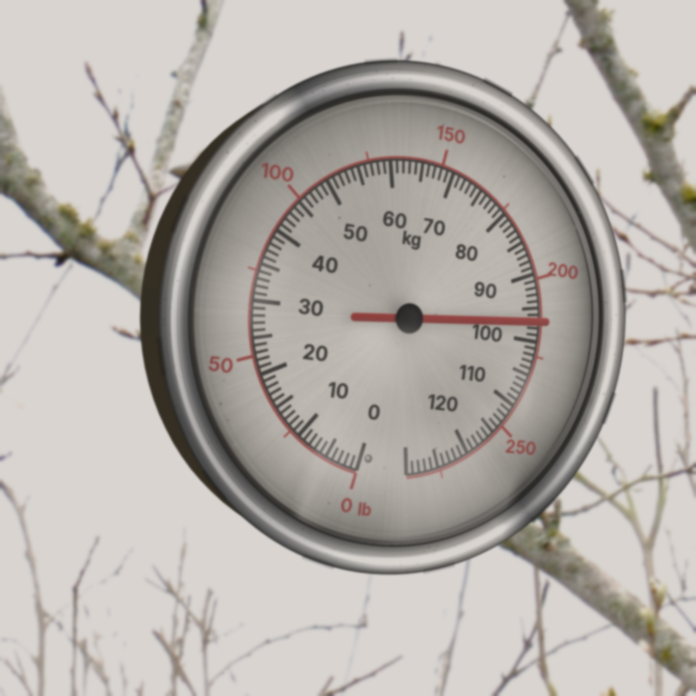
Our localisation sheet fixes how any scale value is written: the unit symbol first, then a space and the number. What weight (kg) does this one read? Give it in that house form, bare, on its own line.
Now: kg 97
